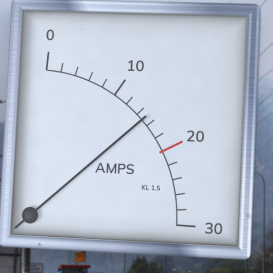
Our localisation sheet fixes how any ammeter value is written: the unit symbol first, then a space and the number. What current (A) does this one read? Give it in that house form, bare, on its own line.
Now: A 15
